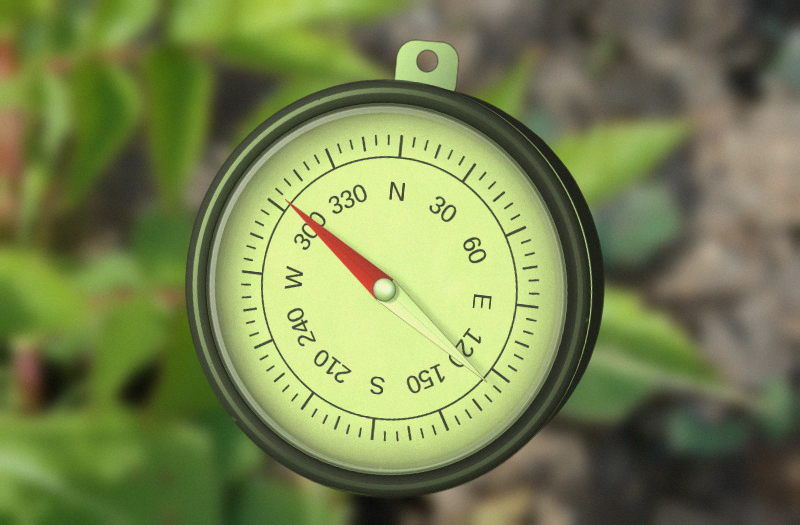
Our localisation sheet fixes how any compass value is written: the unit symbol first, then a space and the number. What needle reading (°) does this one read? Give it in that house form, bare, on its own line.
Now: ° 305
